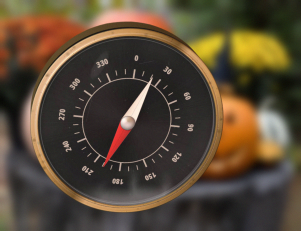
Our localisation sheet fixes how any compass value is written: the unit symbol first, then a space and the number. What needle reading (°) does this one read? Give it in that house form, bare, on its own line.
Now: ° 200
